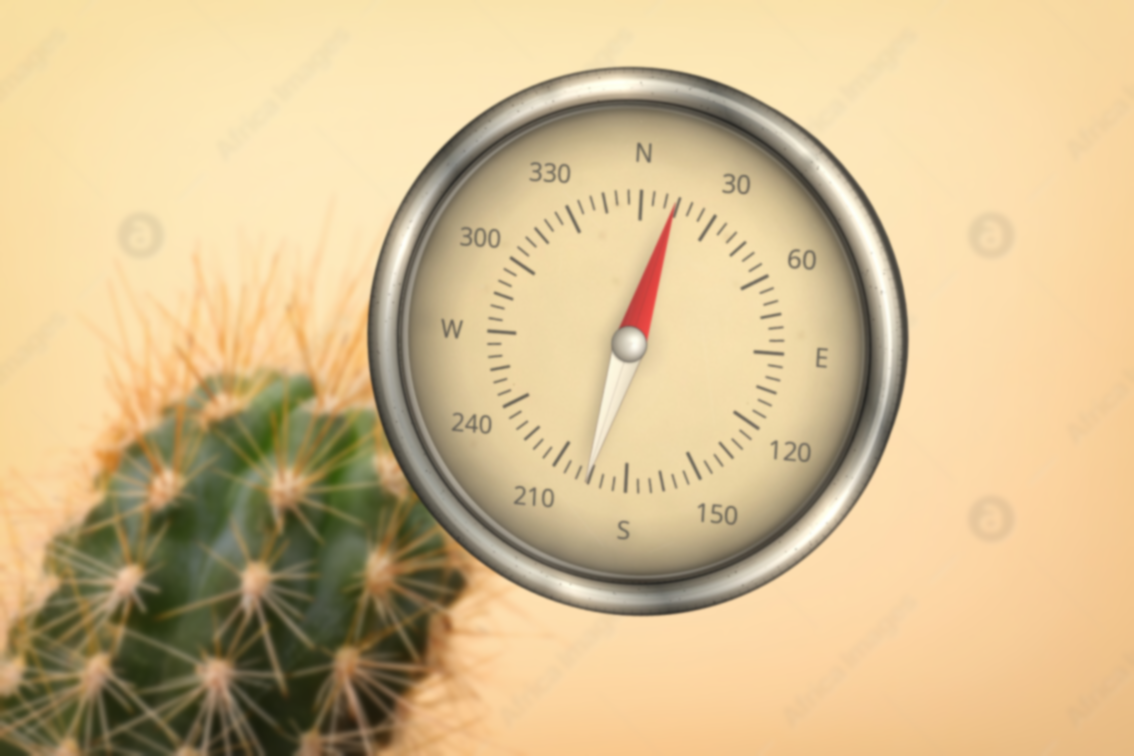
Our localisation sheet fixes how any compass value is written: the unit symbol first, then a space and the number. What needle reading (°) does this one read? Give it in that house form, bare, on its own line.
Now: ° 15
